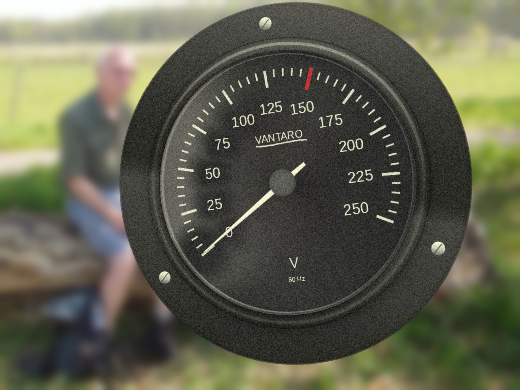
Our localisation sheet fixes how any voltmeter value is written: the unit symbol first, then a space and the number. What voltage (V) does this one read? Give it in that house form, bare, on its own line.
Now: V 0
